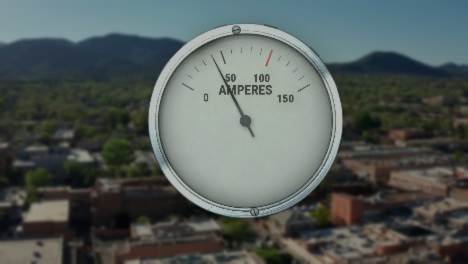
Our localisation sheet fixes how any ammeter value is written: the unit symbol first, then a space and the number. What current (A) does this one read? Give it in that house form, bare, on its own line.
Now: A 40
